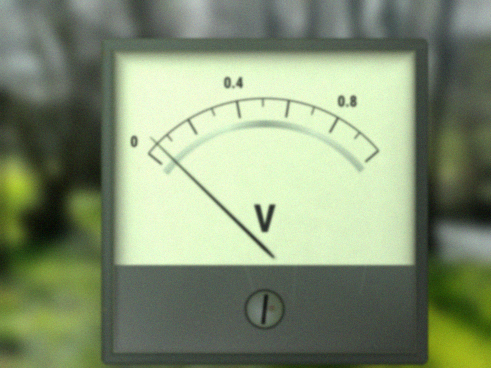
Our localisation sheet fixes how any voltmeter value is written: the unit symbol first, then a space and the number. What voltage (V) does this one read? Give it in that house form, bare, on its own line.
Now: V 0.05
